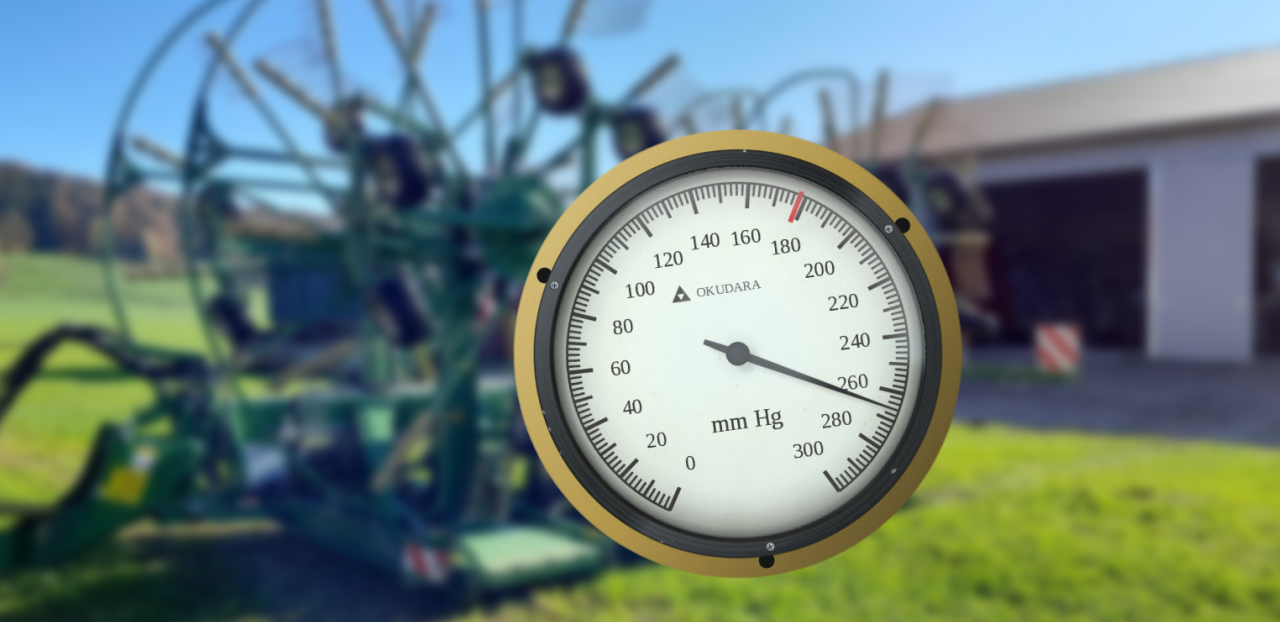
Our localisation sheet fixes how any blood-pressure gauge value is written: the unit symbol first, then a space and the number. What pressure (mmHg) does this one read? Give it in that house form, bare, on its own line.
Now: mmHg 266
